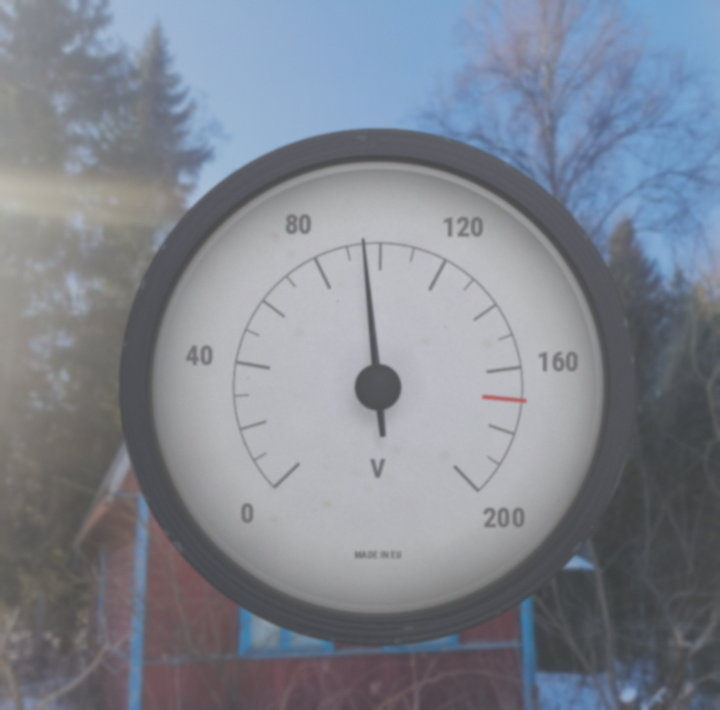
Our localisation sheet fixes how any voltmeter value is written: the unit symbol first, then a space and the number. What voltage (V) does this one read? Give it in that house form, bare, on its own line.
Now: V 95
